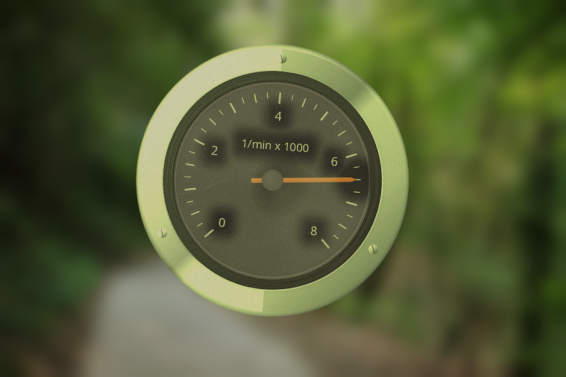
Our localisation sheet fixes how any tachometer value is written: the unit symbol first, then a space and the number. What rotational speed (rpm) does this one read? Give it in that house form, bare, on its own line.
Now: rpm 6500
